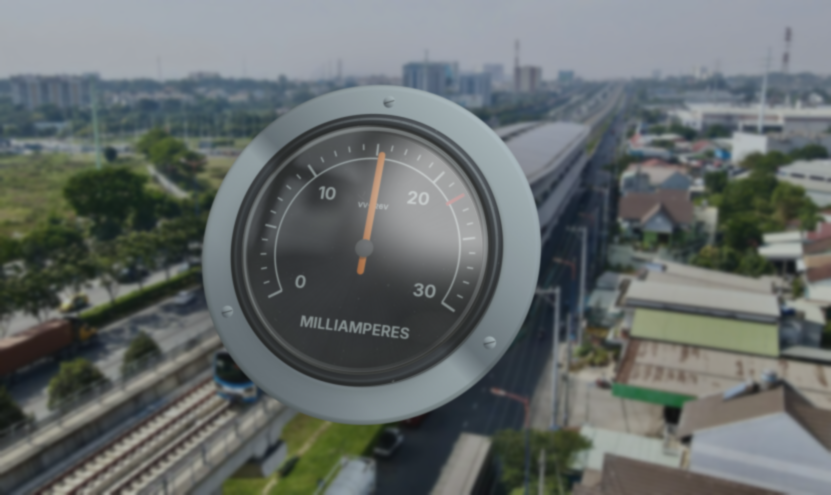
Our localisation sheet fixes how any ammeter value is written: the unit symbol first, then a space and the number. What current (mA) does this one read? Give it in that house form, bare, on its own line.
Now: mA 15.5
